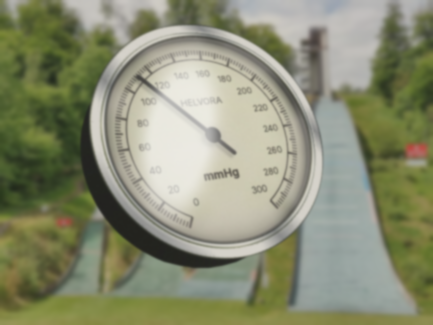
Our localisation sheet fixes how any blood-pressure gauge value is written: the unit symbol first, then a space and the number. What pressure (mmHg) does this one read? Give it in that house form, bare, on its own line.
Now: mmHg 110
